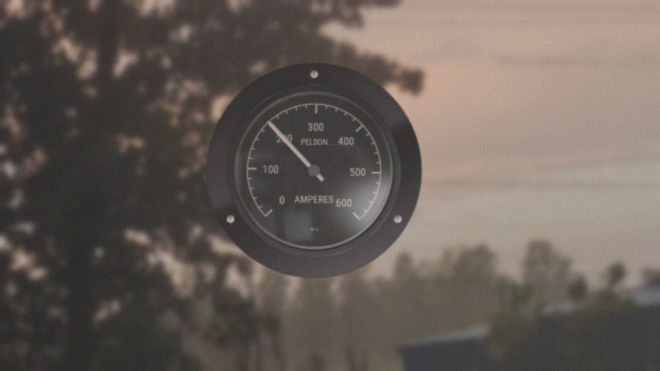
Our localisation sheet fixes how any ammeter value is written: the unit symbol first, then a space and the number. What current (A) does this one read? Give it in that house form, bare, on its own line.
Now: A 200
